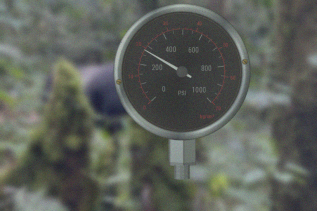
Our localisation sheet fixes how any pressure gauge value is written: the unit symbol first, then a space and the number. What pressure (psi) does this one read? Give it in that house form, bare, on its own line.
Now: psi 275
